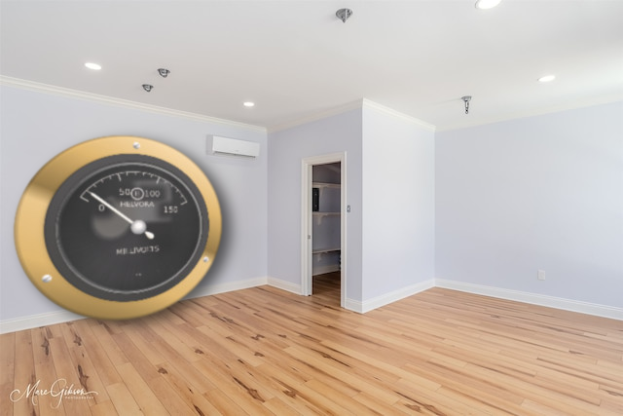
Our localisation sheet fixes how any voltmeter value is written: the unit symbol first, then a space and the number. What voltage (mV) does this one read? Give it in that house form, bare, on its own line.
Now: mV 10
